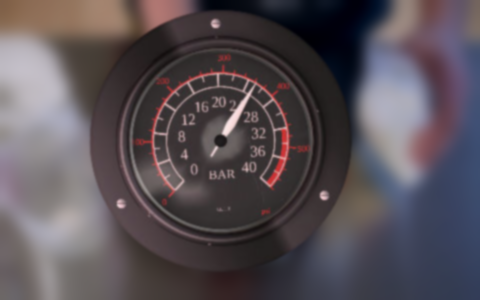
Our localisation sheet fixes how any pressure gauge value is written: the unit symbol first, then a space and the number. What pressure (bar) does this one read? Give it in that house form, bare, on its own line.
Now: bar 25
